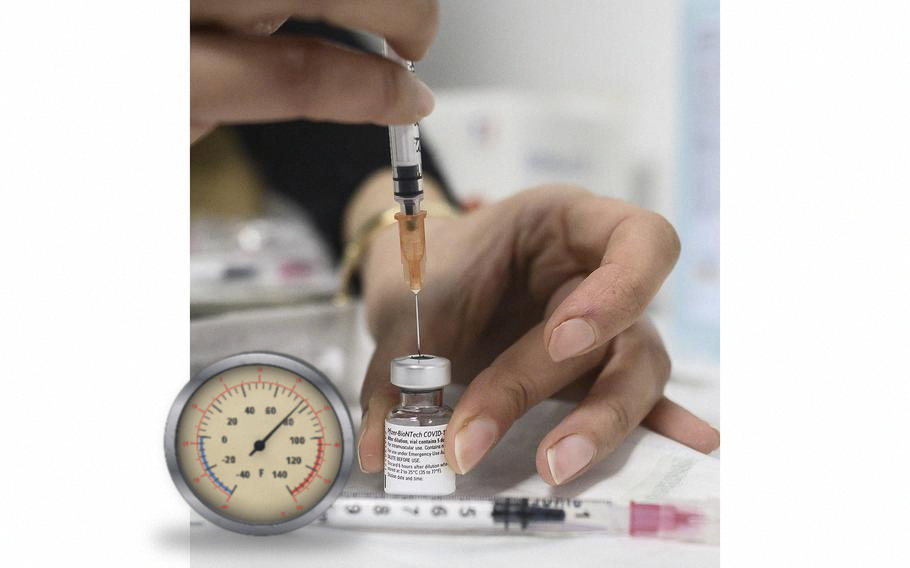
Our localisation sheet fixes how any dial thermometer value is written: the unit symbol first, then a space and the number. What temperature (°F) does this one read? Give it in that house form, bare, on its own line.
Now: °F 76
